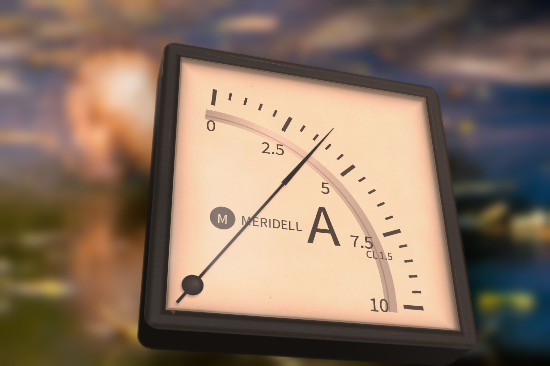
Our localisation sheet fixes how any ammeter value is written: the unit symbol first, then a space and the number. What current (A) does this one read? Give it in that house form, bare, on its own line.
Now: A 3.75
